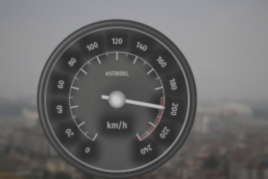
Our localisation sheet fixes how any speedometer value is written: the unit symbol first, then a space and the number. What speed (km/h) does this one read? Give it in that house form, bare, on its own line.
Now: km/h 200
